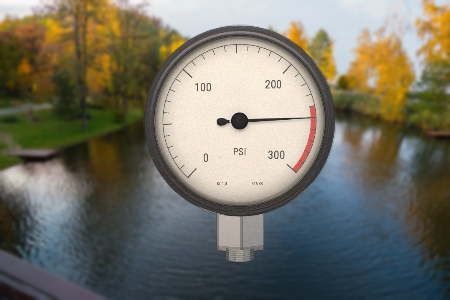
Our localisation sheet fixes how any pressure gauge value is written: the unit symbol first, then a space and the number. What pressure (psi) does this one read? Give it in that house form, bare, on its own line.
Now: psi 250
